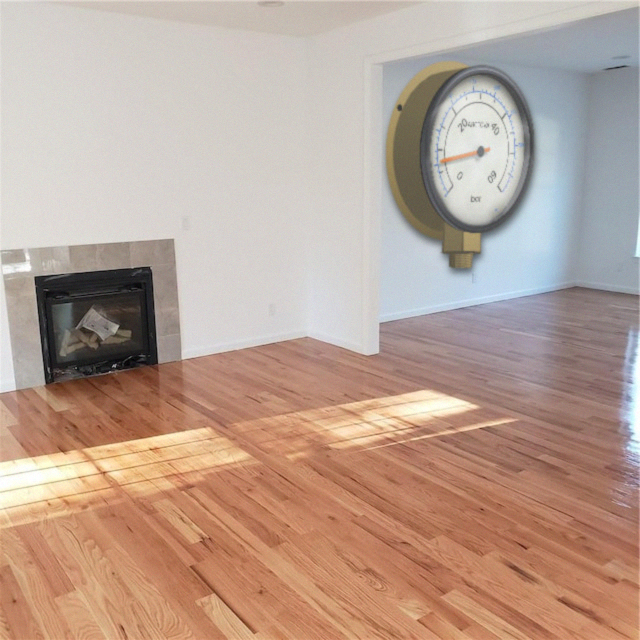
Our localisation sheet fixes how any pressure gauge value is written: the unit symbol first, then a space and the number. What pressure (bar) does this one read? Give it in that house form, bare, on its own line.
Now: bar 7.5
